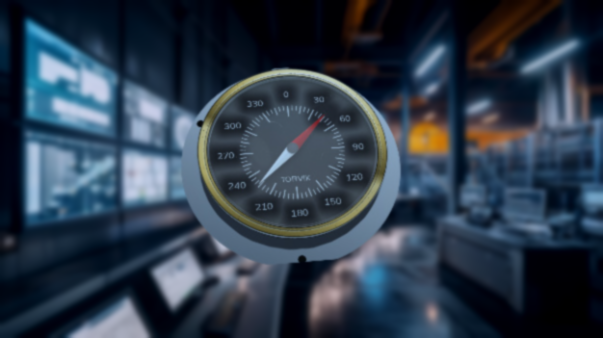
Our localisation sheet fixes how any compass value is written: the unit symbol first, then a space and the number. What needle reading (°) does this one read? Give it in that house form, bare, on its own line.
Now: ° 45
